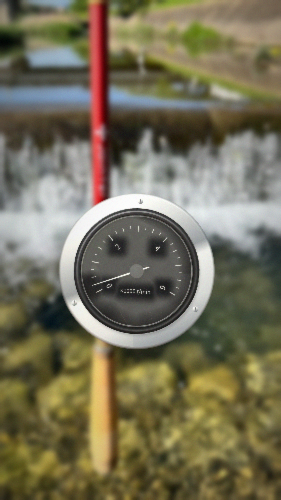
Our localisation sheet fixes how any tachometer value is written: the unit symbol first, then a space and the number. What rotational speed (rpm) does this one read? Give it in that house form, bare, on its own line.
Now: rpm 250
